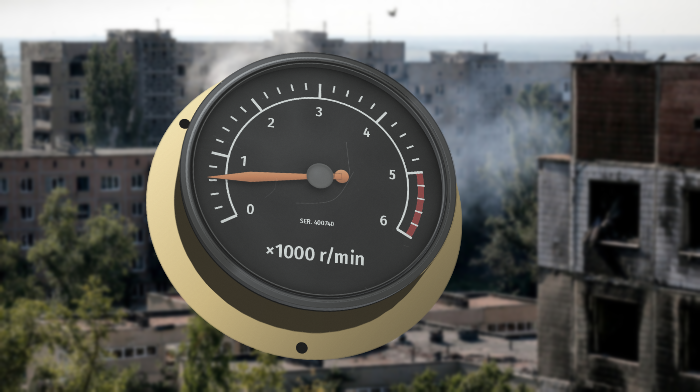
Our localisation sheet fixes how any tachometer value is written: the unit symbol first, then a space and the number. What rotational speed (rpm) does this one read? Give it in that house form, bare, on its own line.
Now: rpm 600
